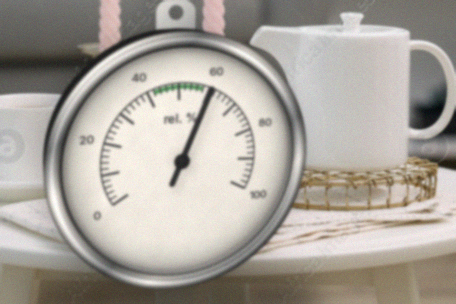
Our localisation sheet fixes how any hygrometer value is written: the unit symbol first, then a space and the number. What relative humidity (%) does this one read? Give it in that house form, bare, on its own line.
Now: % 60
